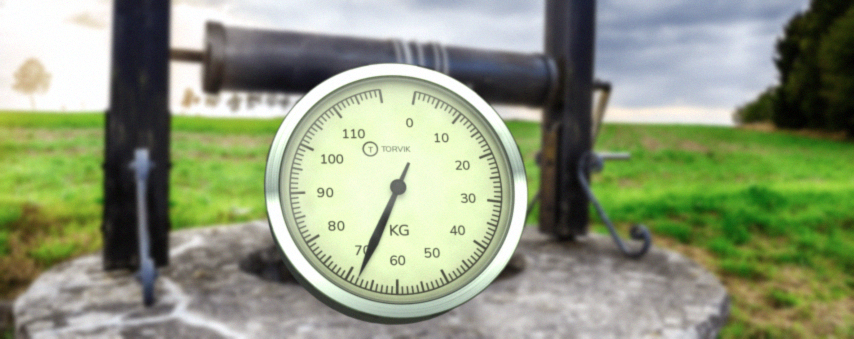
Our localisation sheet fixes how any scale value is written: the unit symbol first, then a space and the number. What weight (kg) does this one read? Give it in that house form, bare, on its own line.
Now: kg 68
